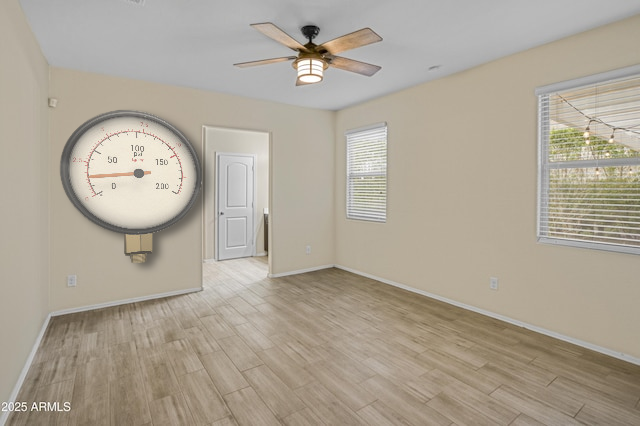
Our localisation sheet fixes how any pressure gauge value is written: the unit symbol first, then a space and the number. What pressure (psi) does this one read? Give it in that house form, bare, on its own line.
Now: psi 20
